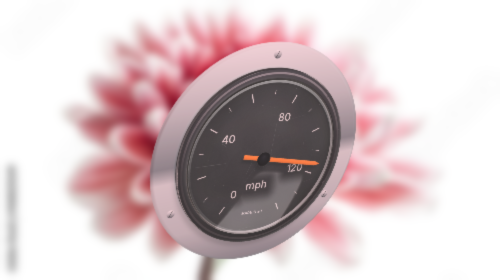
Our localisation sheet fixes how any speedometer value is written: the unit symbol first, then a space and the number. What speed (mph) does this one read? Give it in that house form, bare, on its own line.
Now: mph 115
